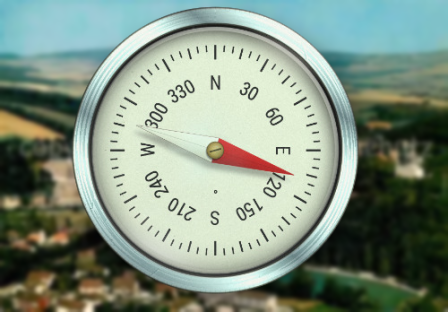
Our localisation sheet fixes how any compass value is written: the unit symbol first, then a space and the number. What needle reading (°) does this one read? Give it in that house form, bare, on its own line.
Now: ° 107.5
